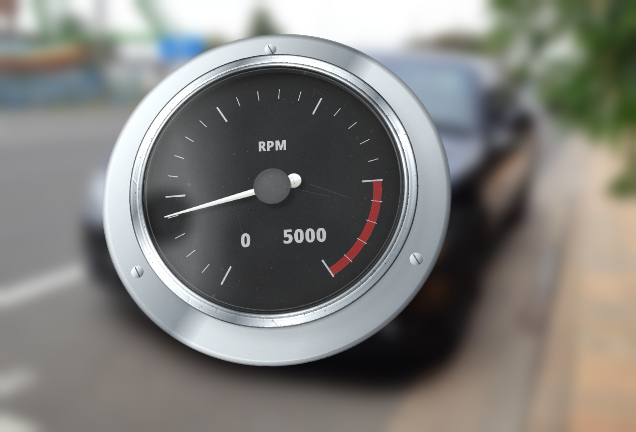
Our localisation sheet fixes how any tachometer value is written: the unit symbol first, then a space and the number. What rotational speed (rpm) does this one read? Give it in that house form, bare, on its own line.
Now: rpm 800
